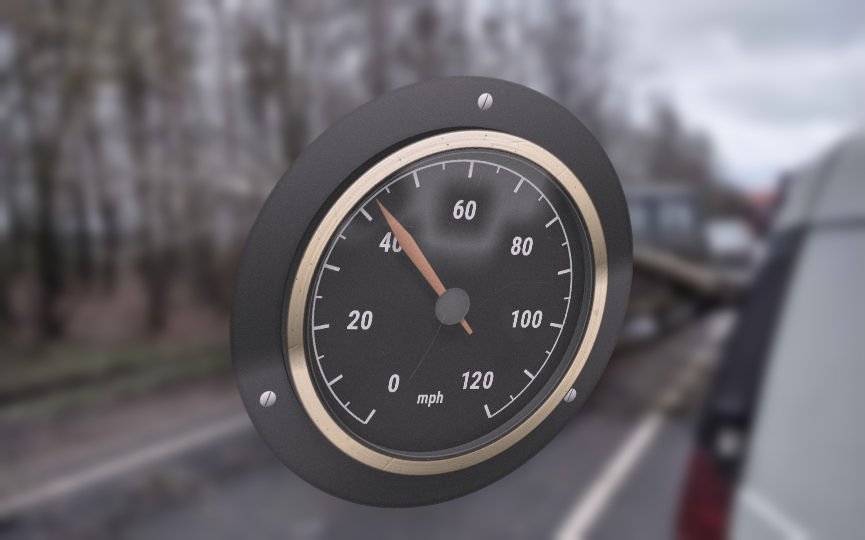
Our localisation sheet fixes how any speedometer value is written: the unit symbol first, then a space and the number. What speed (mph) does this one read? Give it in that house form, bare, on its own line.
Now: mph 42.5
